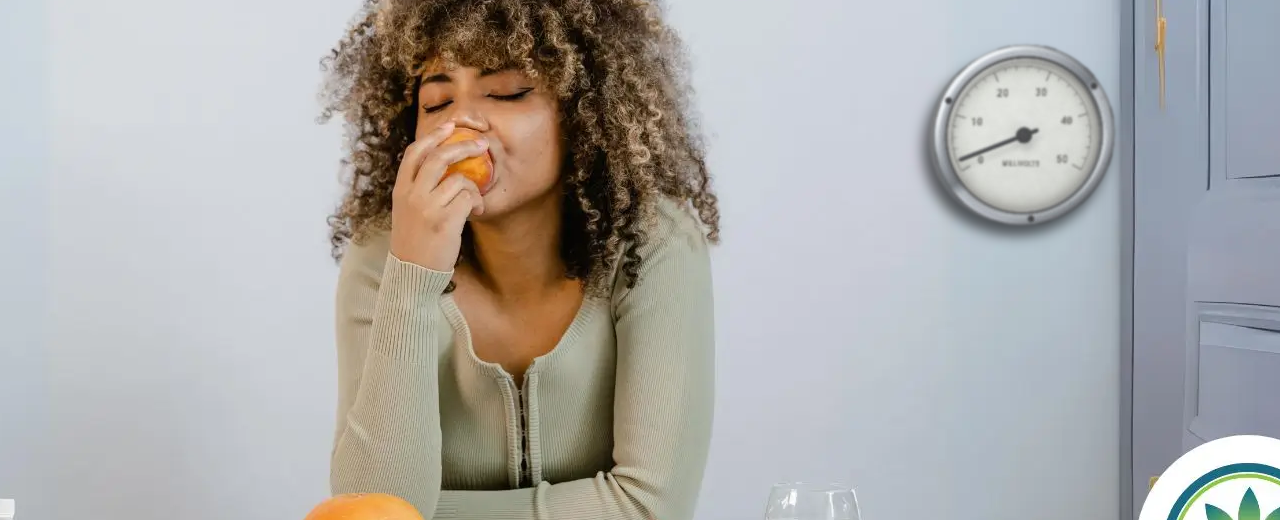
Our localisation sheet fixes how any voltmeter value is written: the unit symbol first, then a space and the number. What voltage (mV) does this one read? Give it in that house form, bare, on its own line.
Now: mV 2
